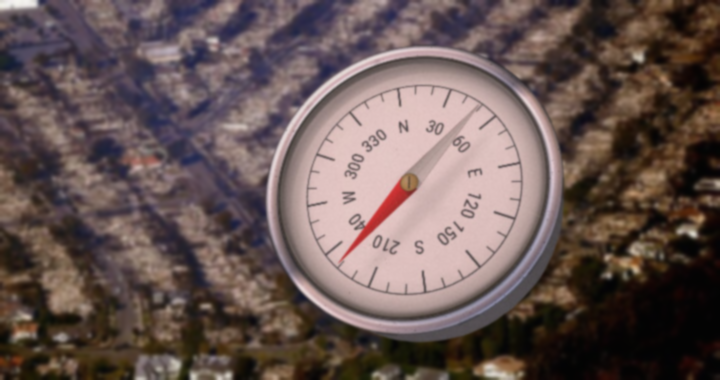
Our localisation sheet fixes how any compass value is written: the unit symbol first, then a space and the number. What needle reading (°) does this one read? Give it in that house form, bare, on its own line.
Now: ° 230
